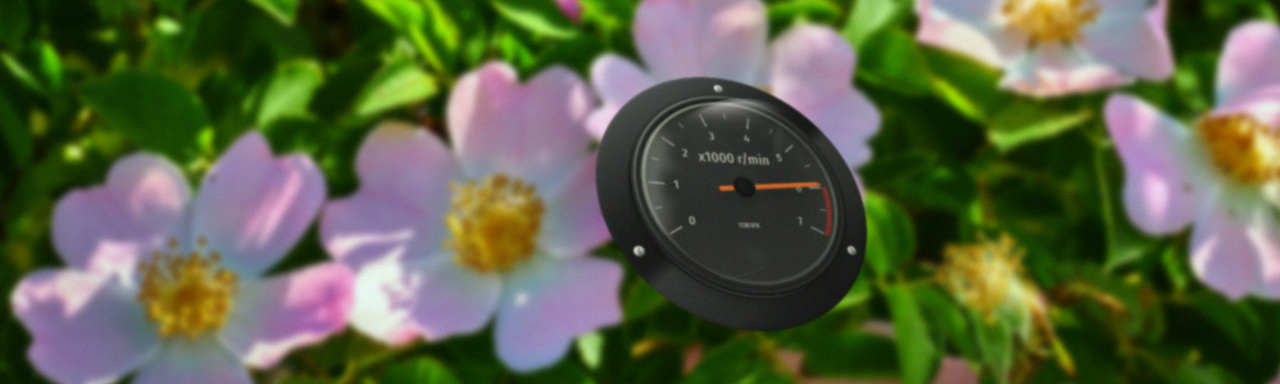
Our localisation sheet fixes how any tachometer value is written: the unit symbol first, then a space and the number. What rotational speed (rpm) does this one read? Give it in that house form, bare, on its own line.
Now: rpm 6000
